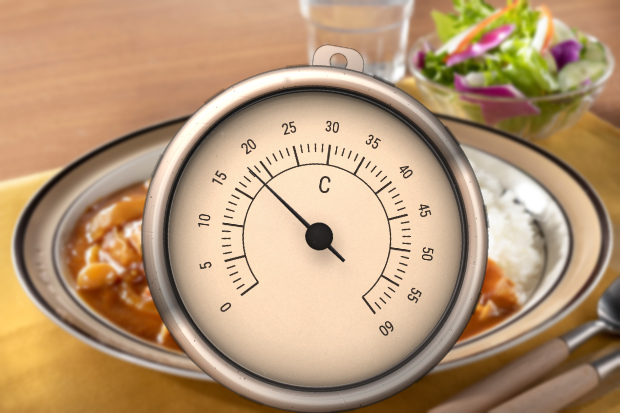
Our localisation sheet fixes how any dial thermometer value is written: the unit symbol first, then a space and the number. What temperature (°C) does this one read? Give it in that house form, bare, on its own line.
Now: °C 18
